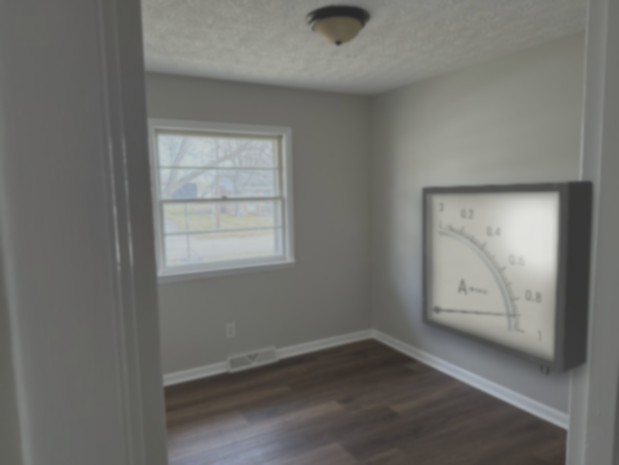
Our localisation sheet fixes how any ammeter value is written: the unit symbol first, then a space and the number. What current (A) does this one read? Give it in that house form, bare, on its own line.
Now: A 0.9
